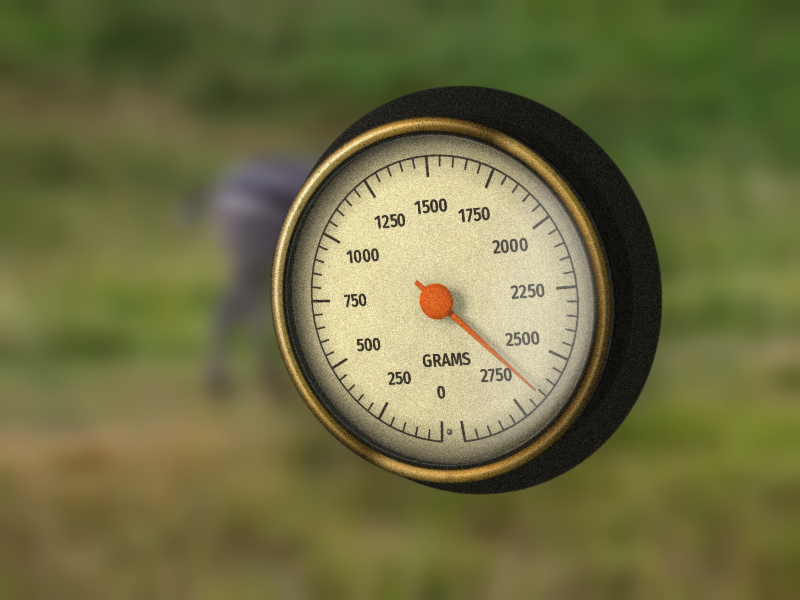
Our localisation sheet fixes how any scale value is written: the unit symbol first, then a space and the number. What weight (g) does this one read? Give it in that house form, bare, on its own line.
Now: g 2650
